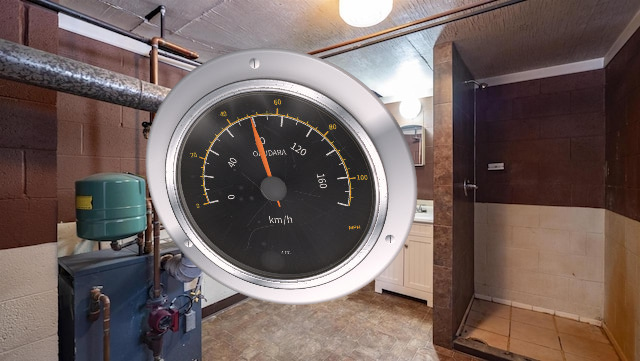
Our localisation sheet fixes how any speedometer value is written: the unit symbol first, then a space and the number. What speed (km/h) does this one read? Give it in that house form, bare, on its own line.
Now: km/h 80
